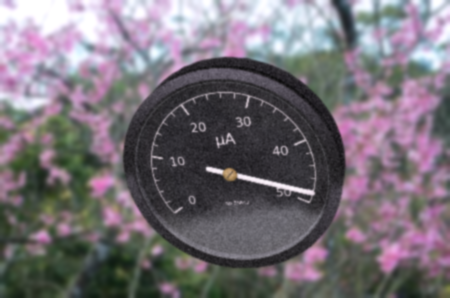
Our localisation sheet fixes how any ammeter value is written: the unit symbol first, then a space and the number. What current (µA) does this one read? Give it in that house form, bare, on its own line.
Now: µA 48
